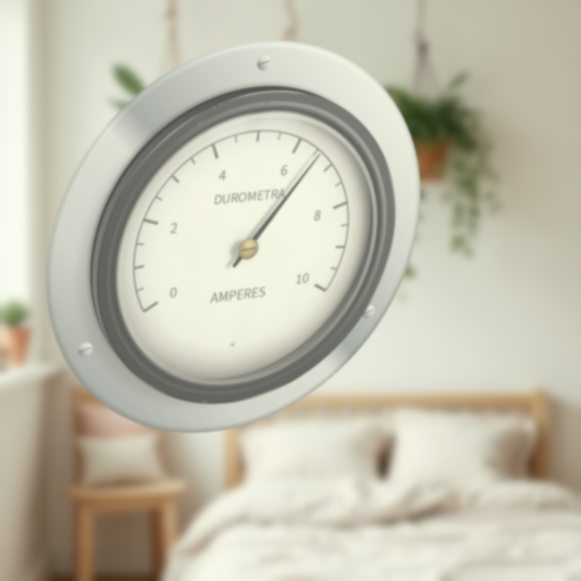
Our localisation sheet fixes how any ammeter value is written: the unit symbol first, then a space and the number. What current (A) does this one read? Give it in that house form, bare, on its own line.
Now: A 6.5
